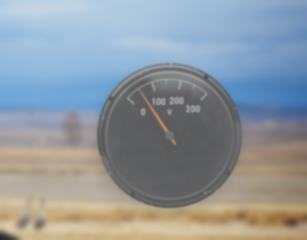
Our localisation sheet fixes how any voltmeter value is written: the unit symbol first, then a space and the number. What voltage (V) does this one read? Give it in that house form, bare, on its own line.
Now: V 50
